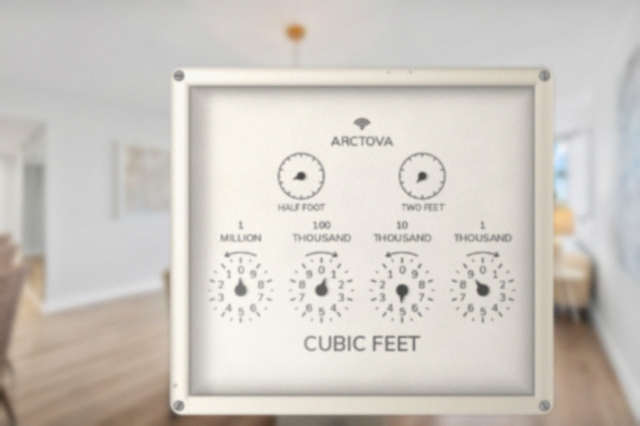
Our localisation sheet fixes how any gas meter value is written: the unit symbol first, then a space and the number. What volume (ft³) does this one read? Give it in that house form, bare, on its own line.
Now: ft³ 4900
